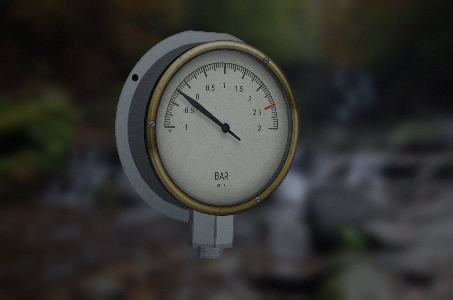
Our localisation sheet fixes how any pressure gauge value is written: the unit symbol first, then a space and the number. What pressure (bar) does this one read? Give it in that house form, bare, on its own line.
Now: bar -0.25
